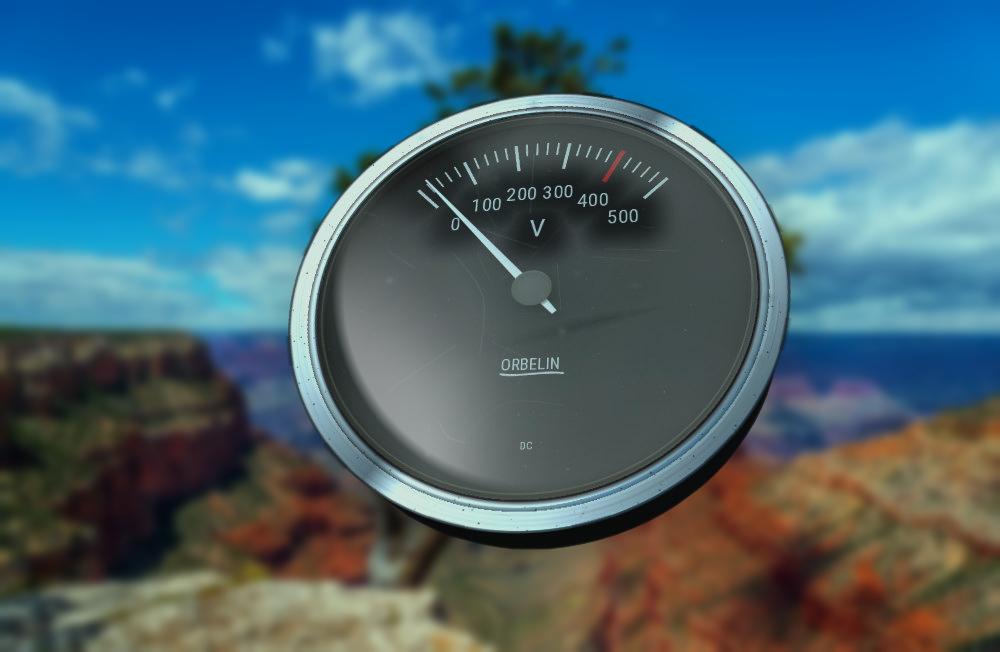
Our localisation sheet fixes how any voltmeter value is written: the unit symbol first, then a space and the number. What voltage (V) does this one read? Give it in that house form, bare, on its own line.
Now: V 20
